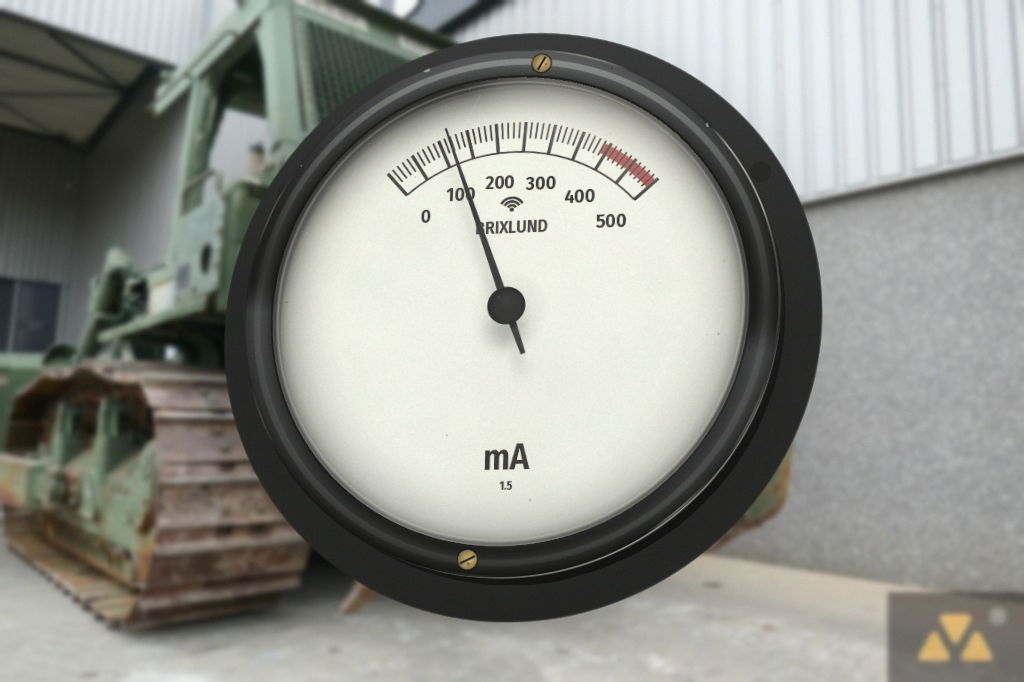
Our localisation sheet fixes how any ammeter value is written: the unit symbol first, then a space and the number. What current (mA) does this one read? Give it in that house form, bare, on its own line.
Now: mA 120
